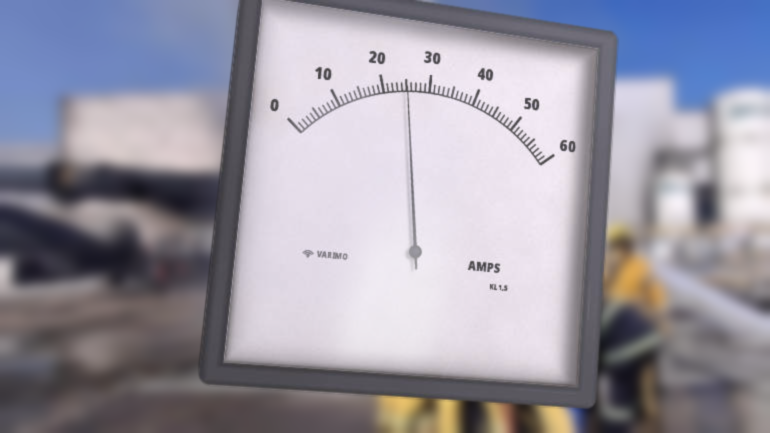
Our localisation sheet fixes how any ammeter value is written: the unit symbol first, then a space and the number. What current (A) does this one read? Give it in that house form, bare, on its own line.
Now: A 25
